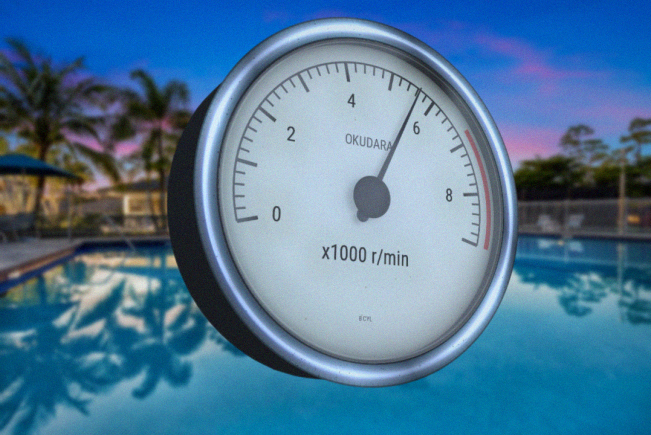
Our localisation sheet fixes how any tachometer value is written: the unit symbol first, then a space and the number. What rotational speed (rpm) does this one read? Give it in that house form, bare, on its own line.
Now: rpm 5600
